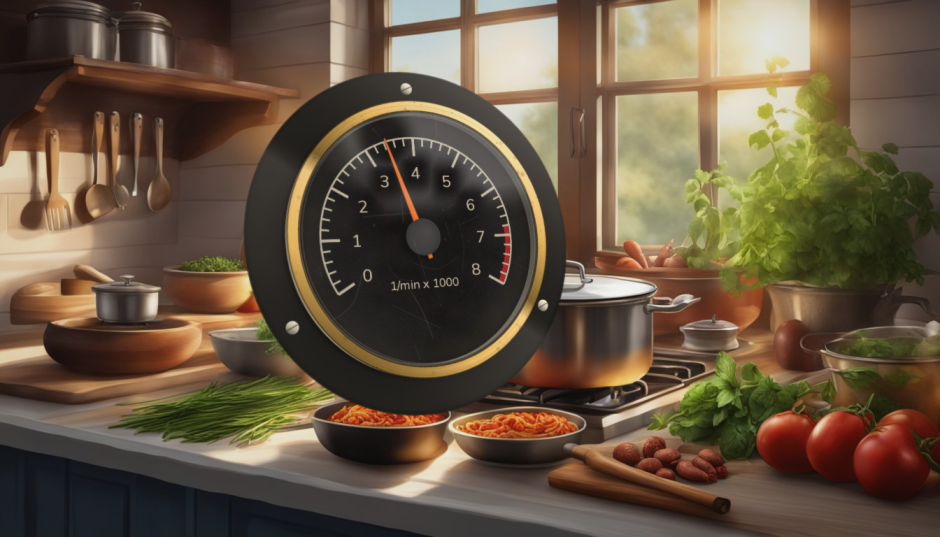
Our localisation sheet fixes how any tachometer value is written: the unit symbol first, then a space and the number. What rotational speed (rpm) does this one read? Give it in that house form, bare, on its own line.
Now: rpm 3400
